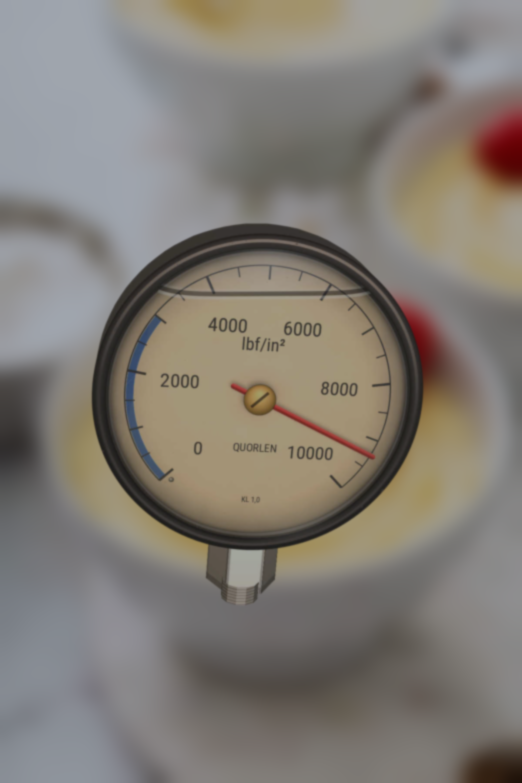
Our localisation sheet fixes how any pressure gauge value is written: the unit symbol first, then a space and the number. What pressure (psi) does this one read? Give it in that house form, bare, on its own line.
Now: psi 9250
